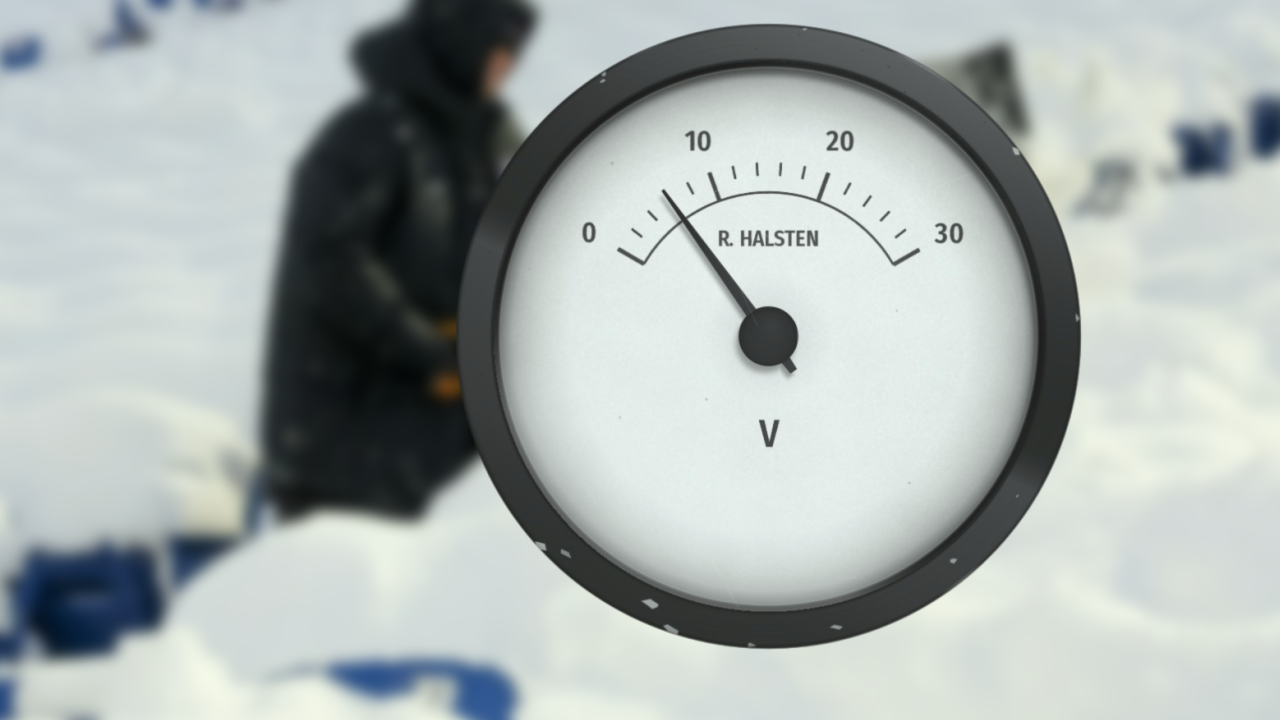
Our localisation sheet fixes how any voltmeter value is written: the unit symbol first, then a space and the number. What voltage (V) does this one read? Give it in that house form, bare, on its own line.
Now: V 6
